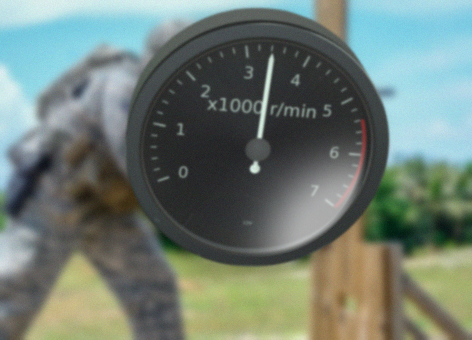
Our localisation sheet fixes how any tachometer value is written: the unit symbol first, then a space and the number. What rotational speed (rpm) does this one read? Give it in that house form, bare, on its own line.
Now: rpm 3400
